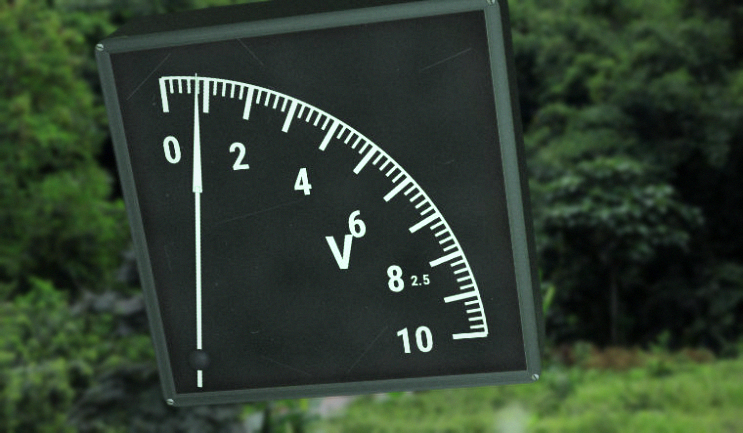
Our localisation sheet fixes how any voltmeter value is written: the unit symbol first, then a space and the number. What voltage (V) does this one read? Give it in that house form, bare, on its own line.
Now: V 0.8
